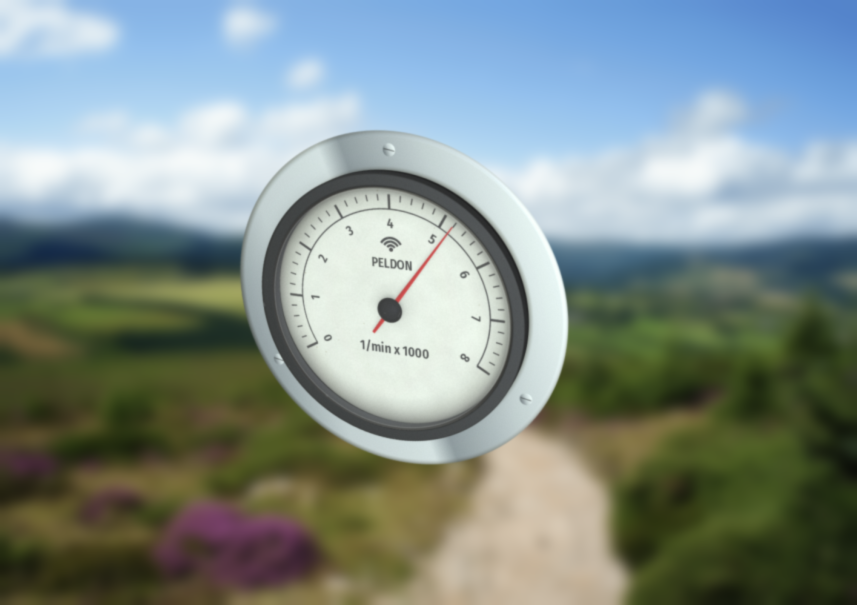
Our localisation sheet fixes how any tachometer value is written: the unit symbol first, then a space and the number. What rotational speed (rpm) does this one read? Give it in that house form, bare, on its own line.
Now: rpm 5200
